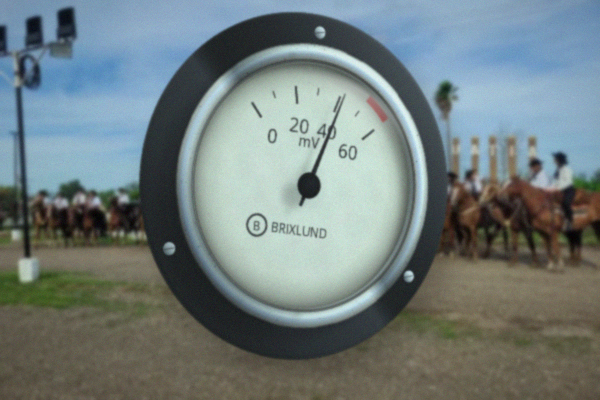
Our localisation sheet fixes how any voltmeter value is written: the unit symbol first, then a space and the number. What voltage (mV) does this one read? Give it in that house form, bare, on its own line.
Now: mV 40
